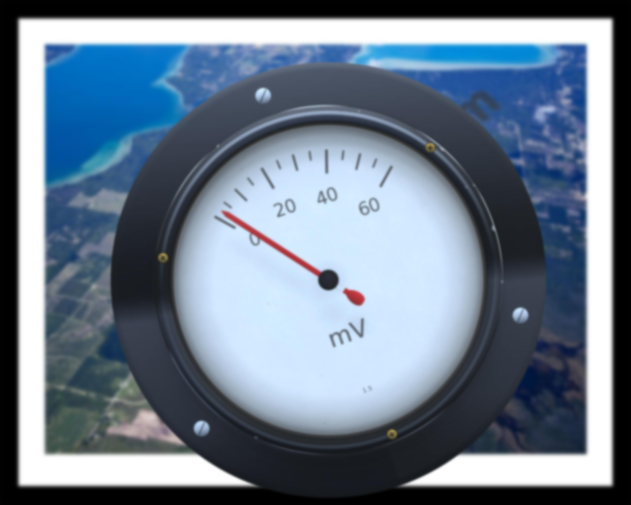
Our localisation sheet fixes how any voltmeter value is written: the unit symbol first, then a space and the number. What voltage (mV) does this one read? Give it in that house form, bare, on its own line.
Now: mV 2.5
